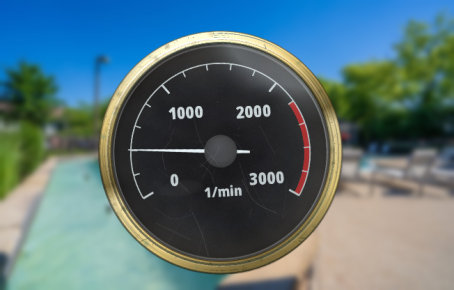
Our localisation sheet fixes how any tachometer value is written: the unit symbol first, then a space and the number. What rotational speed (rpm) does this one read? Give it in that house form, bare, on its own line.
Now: rpm 400
